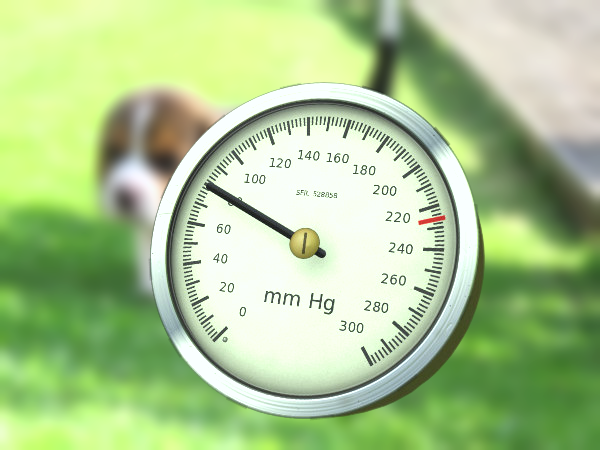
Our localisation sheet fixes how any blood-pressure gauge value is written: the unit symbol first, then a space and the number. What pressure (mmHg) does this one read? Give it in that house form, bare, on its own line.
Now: mmHg 80
